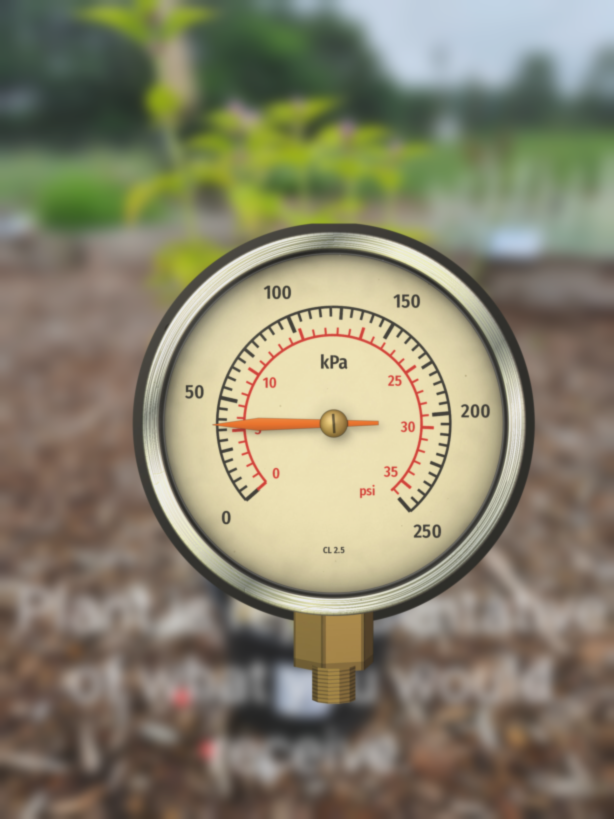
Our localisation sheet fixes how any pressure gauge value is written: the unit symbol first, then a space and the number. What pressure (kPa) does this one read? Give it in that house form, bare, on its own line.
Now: kPa 37.5
